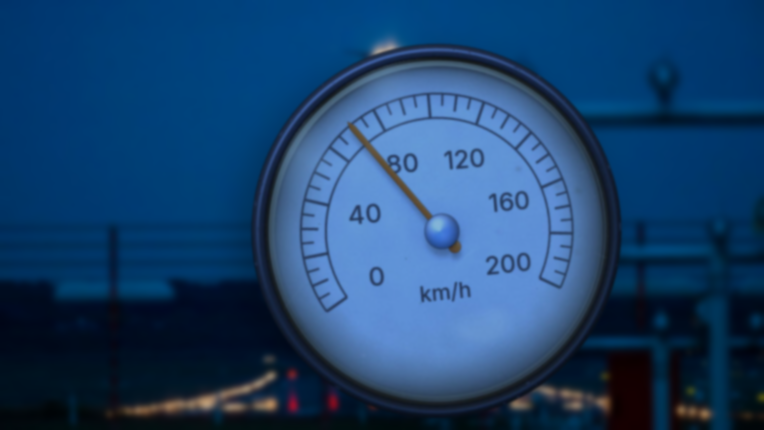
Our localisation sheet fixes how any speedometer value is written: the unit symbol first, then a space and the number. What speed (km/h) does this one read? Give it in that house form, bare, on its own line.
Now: km/h 70
